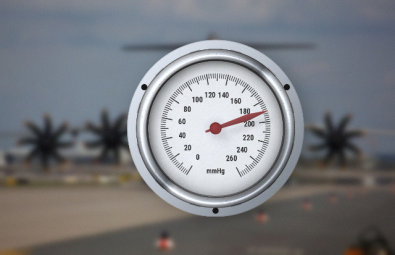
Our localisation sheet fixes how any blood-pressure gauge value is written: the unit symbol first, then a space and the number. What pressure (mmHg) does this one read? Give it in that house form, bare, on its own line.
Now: mmHg 190
